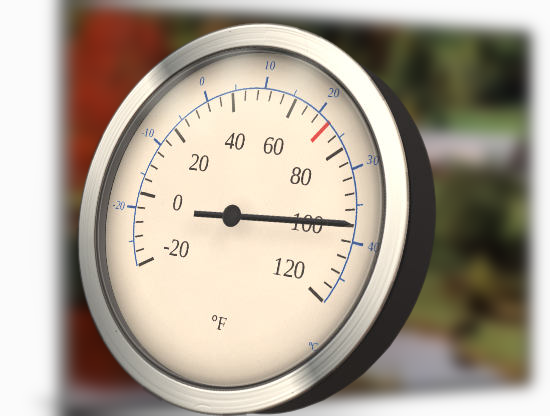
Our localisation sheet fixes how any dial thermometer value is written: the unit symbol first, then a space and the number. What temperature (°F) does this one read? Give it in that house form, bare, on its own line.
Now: °F 100
